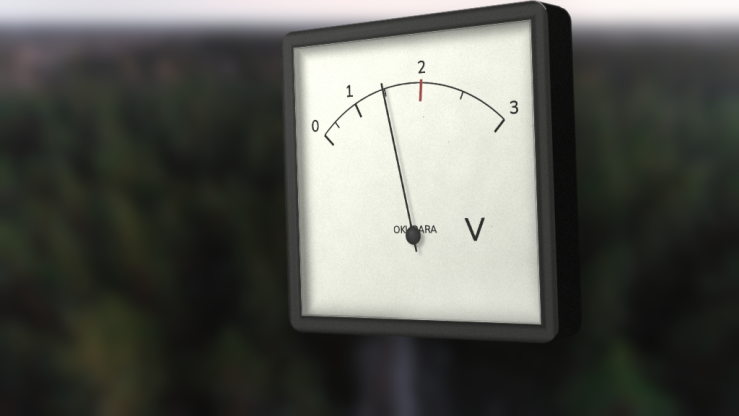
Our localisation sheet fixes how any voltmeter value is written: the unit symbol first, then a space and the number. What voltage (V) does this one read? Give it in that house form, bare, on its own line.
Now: V 1.5
